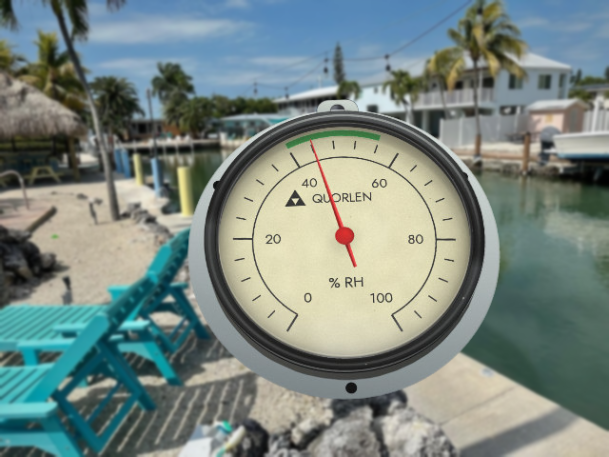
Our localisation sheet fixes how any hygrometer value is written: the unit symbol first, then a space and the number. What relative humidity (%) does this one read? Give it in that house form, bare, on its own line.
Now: % 44
